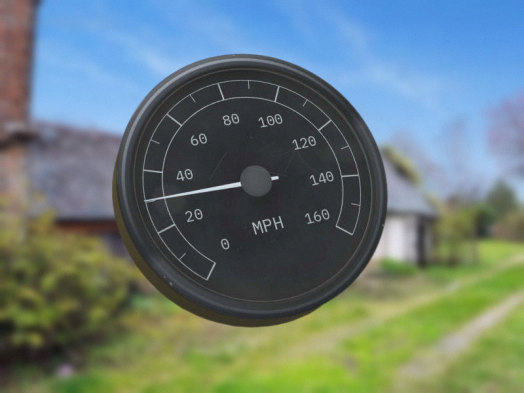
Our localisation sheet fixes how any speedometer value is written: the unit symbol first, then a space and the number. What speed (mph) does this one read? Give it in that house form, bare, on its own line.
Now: mph 30
